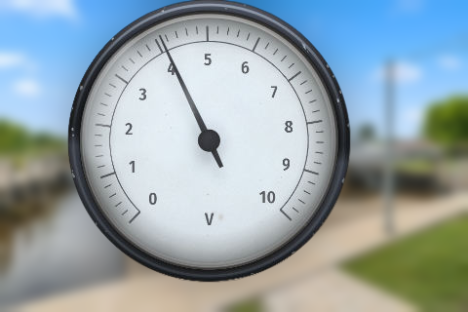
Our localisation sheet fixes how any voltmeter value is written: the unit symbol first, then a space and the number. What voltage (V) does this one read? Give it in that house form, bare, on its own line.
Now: V 4.1
